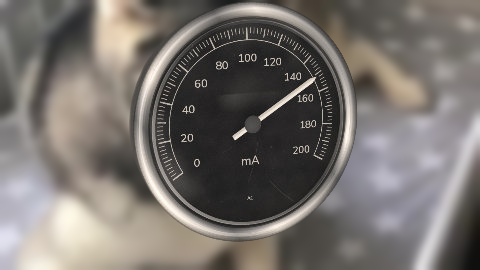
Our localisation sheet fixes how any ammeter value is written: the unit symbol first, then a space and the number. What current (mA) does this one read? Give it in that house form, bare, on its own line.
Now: mA 150
